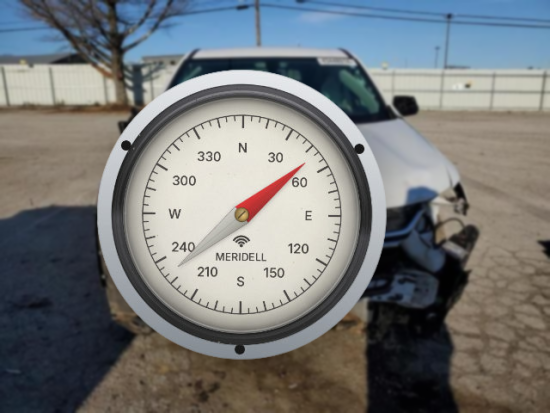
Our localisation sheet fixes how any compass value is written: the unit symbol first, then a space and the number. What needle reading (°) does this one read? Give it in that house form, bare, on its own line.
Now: ° 50
